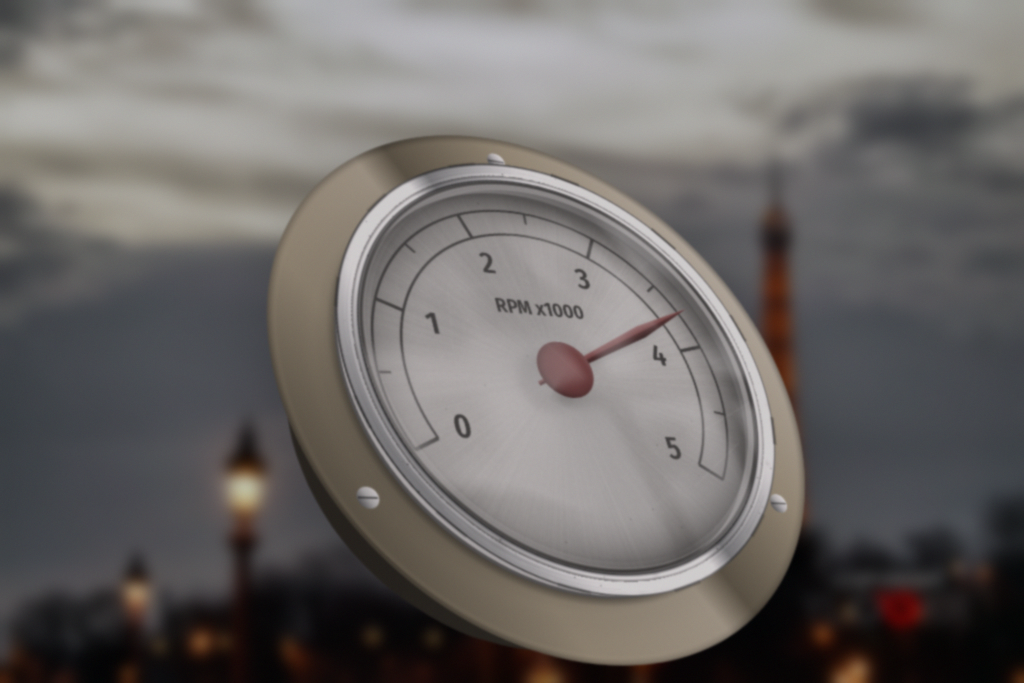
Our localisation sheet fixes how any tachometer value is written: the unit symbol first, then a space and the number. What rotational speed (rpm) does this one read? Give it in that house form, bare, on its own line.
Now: rpm 3750
